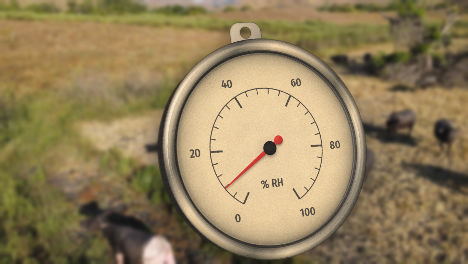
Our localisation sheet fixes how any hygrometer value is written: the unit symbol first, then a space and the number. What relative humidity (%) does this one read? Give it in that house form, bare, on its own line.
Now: % 8
